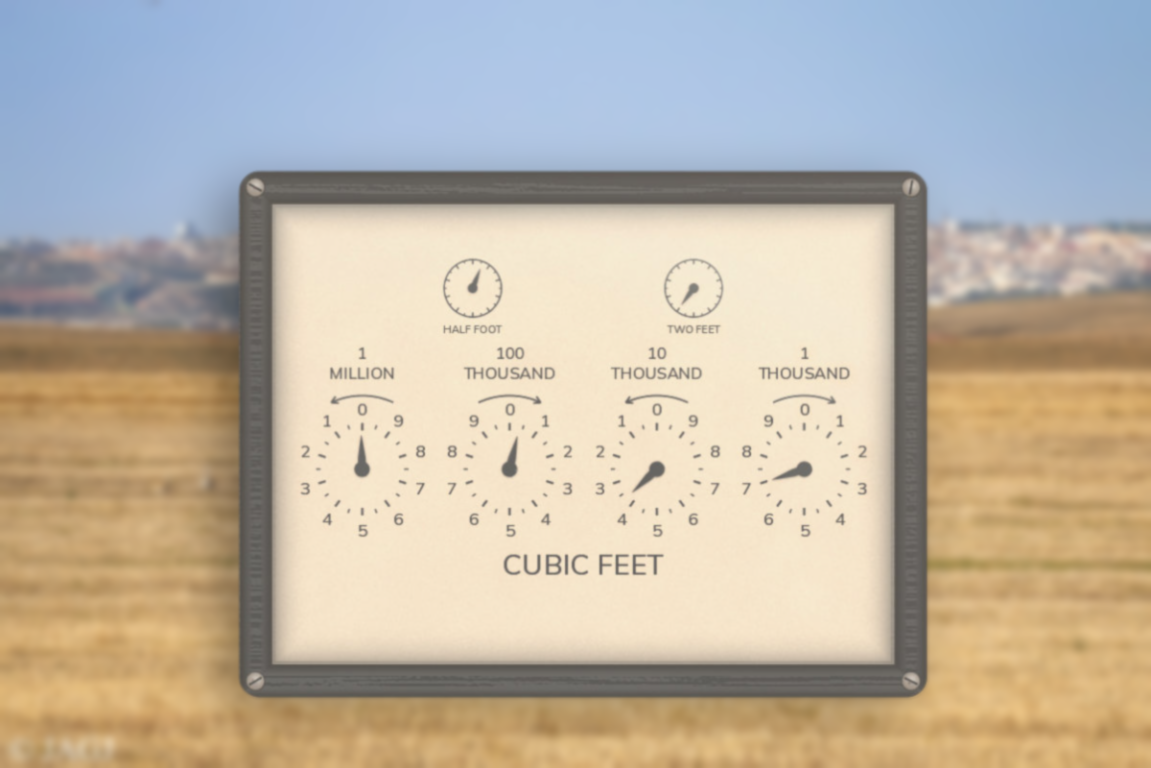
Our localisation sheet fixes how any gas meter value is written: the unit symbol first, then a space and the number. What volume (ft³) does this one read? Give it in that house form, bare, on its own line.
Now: ft³ 3700
